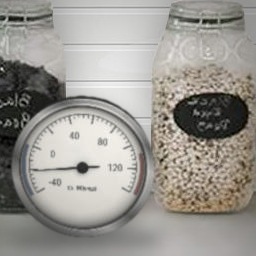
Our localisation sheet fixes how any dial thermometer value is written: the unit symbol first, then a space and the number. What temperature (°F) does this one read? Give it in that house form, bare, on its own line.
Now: °F -20
